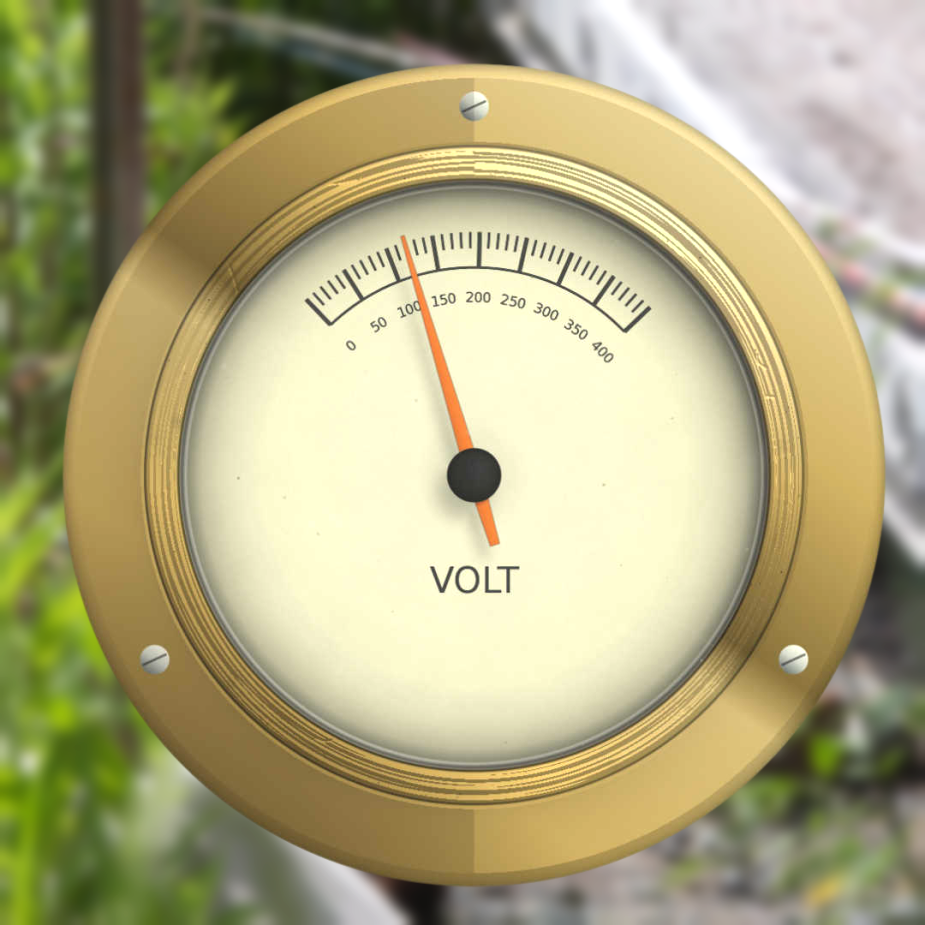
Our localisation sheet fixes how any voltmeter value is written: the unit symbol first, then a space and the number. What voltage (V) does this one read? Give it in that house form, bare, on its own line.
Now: V 120
